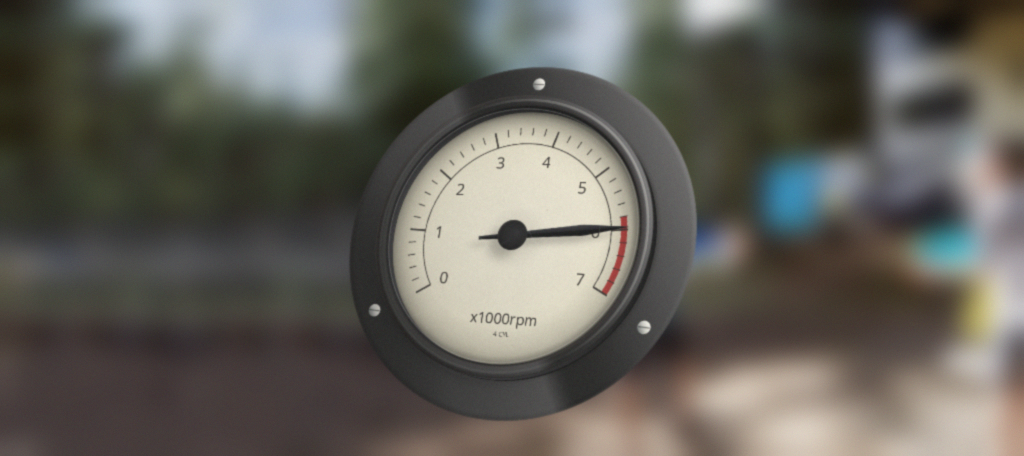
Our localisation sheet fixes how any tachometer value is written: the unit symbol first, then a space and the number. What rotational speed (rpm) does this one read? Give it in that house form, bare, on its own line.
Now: rpm 6000
